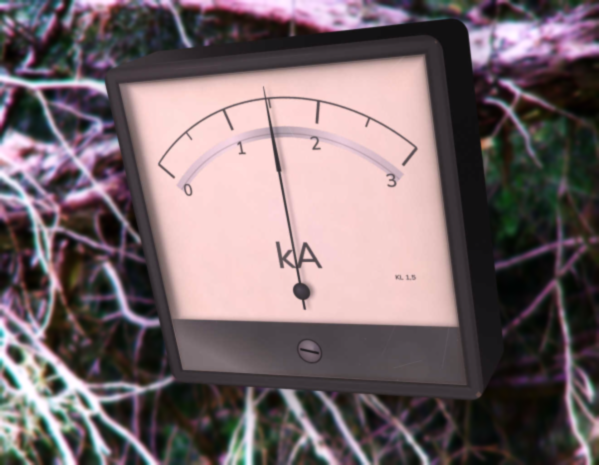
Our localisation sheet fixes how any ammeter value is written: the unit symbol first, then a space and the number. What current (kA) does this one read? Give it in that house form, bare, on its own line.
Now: kA 1.5
